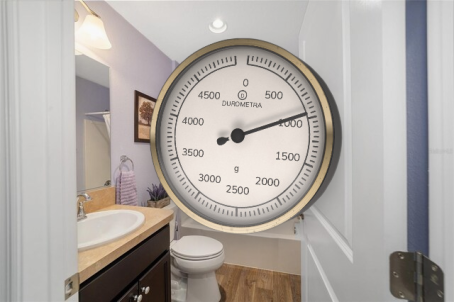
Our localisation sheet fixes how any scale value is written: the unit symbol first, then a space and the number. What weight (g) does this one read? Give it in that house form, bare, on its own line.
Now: g 950
